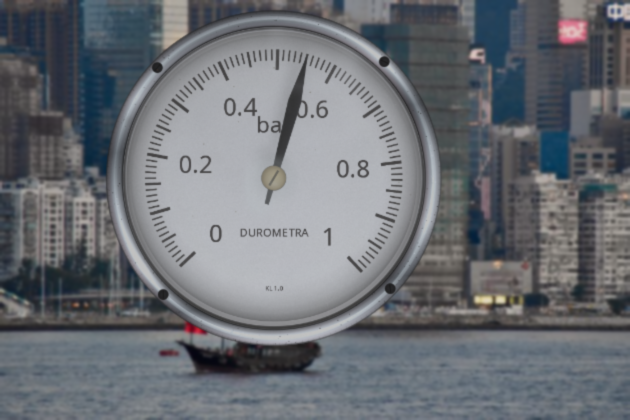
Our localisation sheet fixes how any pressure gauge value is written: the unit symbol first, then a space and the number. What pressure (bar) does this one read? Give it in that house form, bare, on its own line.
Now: bar 0.55
